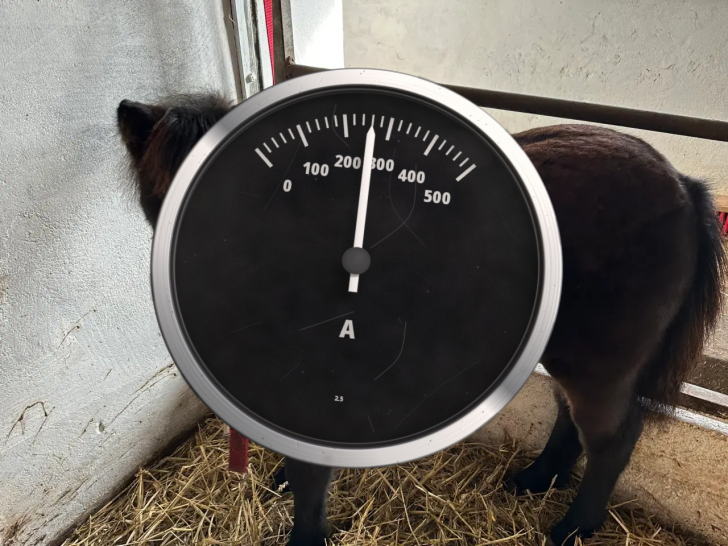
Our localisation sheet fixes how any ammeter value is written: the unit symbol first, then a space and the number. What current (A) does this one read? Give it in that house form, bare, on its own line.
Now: A 260
